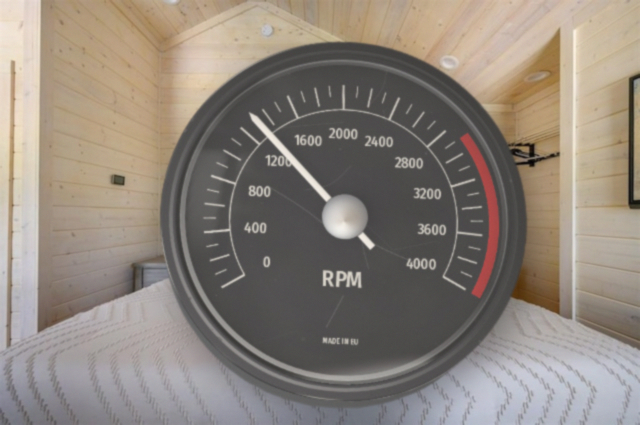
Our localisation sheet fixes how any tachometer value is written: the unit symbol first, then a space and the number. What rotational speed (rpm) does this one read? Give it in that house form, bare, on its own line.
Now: rpm 1300
